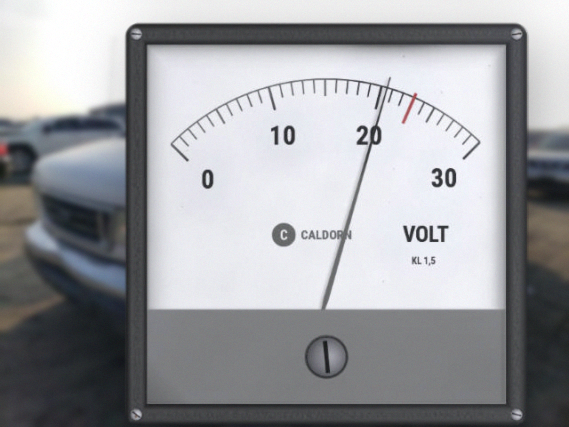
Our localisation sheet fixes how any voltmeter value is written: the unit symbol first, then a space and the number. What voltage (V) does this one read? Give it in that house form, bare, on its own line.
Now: V 20.5
